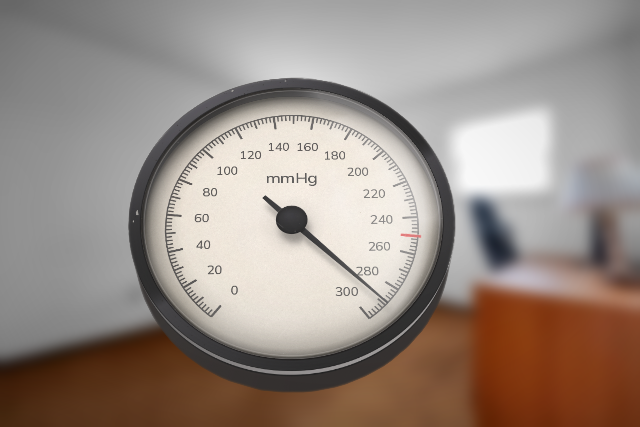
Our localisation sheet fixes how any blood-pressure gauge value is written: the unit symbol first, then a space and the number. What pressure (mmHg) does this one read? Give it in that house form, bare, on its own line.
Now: mmHg 290
